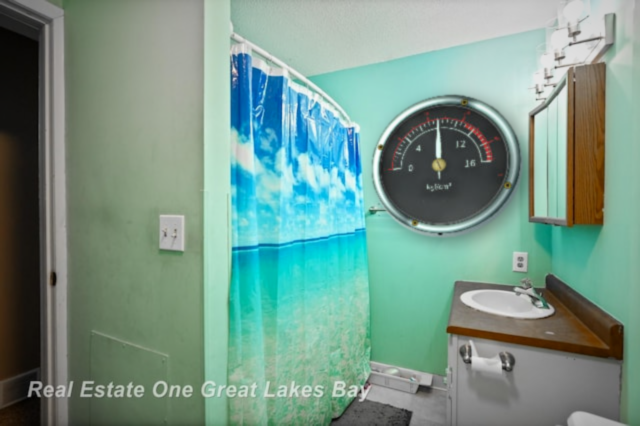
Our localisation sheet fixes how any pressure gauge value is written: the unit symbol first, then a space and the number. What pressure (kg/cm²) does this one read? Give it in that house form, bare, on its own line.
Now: kg/cm² 8
